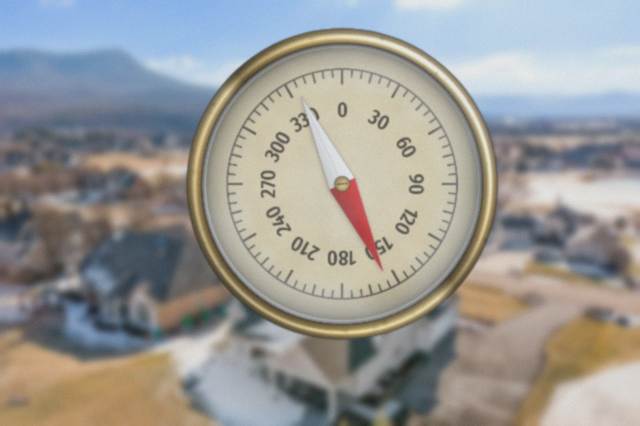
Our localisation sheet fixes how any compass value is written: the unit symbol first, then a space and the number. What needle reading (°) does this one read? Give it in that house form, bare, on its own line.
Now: ° 155
